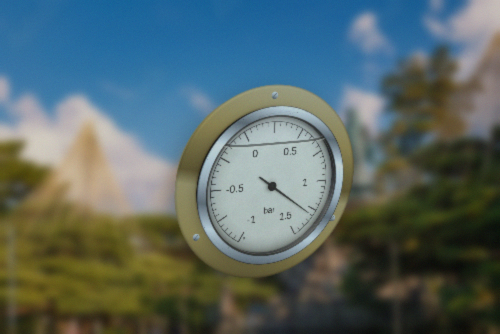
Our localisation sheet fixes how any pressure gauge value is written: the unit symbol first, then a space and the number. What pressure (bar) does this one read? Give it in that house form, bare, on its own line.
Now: bar 1.3
